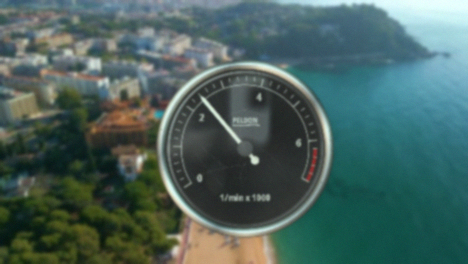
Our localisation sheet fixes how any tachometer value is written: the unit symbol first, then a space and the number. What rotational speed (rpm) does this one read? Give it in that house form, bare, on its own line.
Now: rpm 2400
